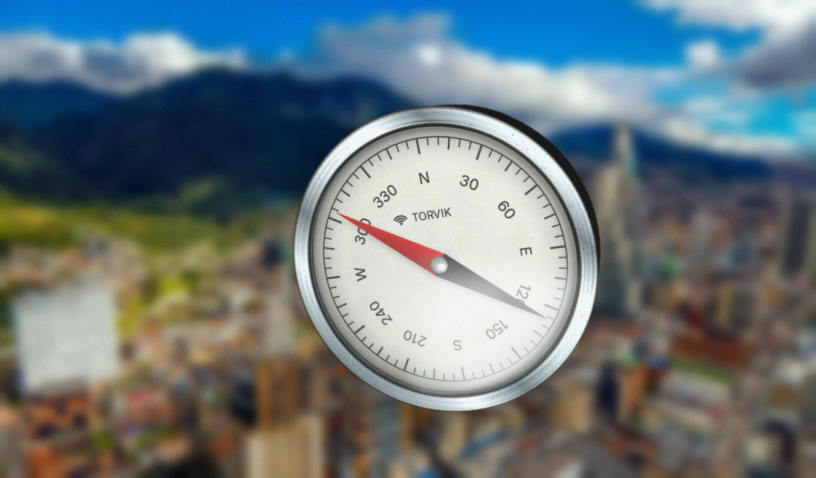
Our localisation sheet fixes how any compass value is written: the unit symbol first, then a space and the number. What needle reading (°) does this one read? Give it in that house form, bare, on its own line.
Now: ° 305
